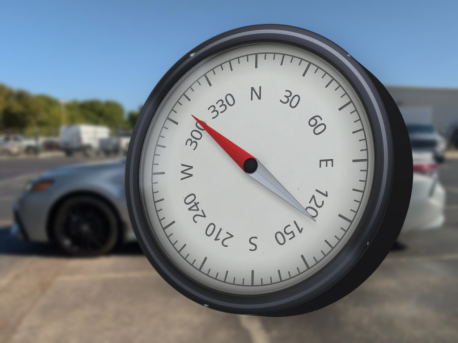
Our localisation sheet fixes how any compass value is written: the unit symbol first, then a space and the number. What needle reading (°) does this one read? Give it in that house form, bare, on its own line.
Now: ° 310
